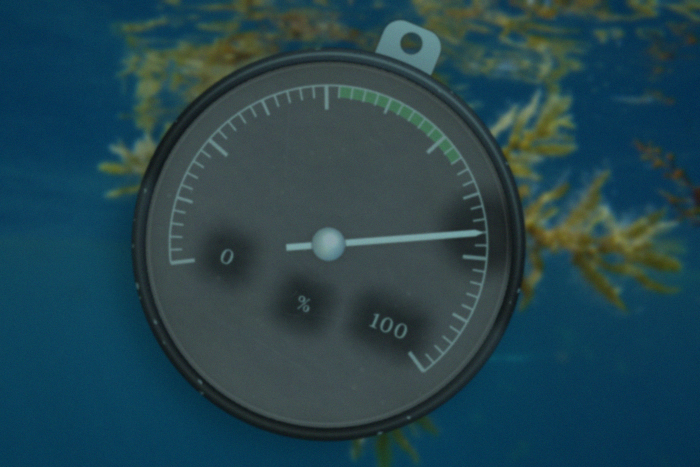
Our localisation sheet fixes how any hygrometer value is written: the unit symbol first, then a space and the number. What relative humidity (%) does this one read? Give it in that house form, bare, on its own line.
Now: % 76
